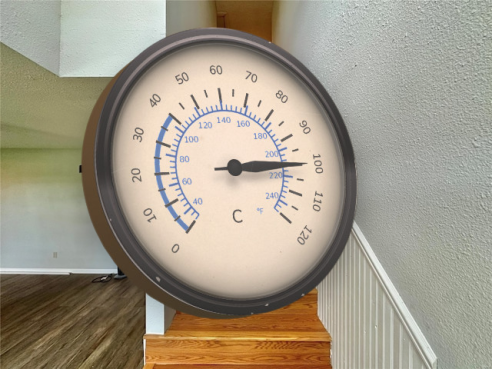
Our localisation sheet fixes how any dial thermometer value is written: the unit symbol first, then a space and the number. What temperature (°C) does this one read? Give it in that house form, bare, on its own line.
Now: °C 100
